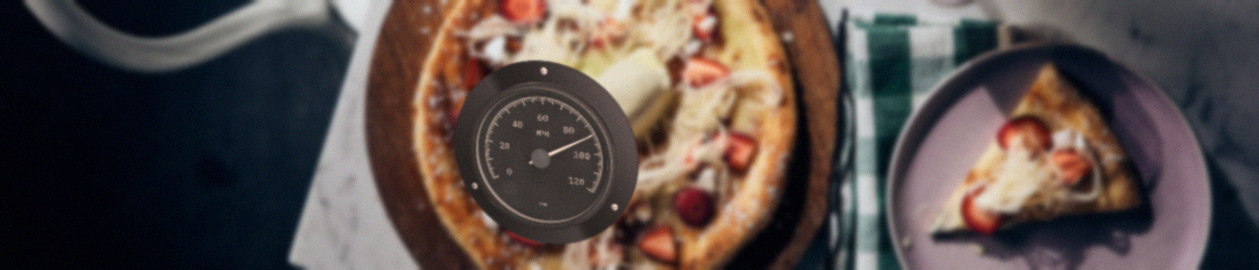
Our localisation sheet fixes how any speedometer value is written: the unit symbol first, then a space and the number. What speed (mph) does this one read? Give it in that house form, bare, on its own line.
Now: mph 90
